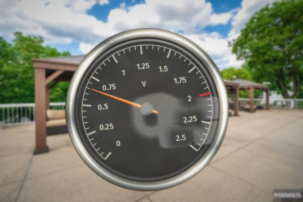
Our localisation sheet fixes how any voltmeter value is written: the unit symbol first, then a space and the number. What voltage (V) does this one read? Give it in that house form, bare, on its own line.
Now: V 0.65
